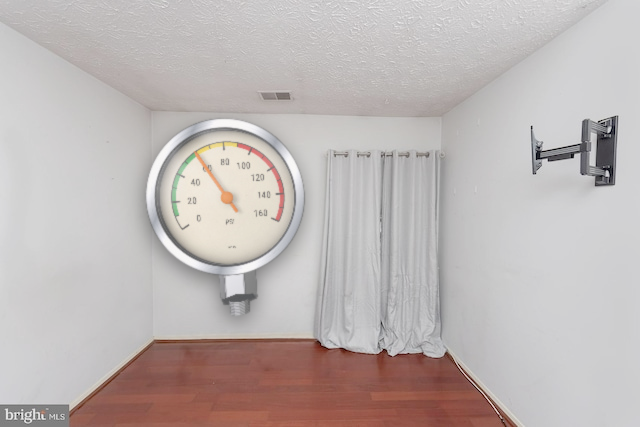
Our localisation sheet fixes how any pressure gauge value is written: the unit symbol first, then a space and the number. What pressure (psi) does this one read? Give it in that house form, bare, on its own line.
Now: psi 60
